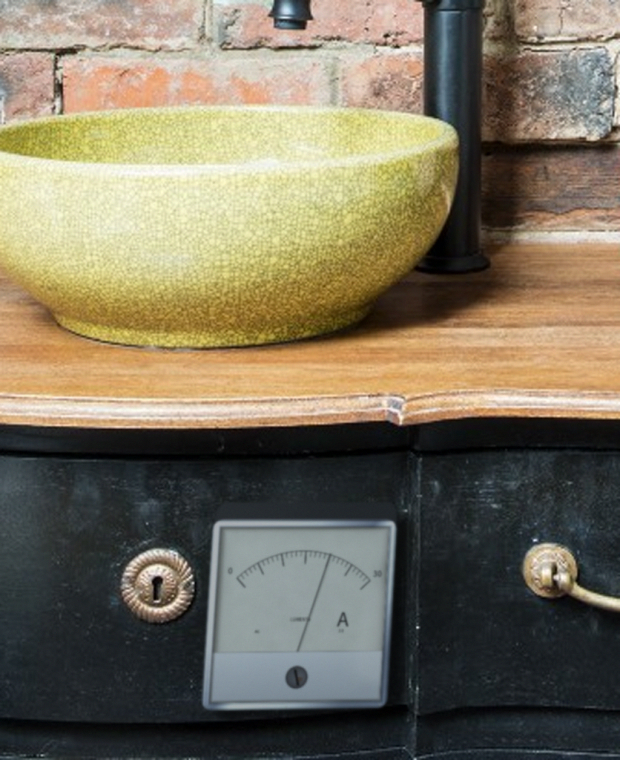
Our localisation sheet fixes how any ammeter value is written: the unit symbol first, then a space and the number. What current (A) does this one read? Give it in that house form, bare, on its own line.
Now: A 20
